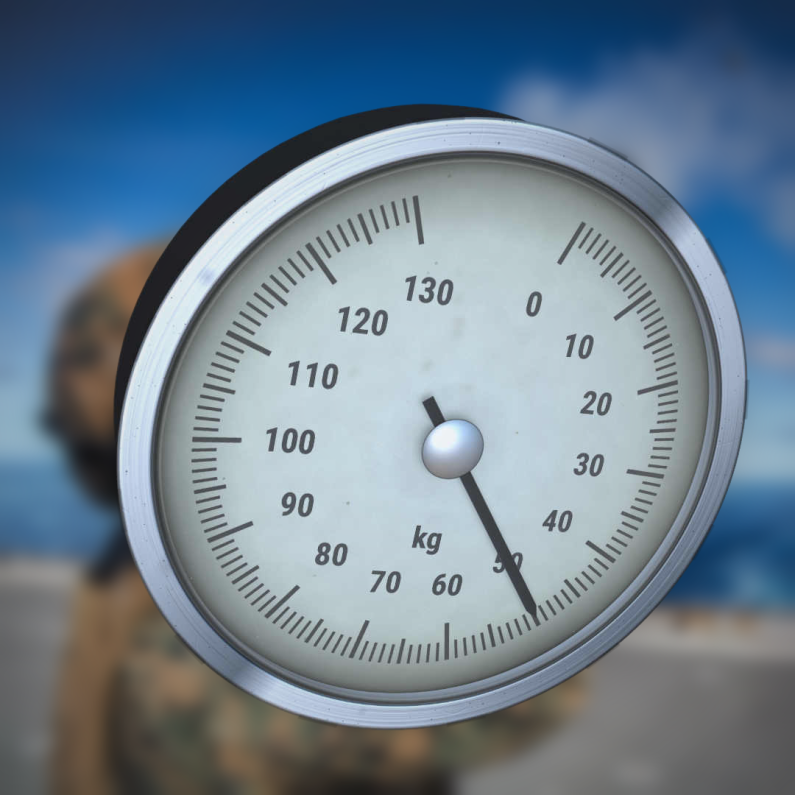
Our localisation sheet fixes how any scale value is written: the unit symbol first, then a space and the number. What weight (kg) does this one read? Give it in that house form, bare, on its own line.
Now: kg 50
